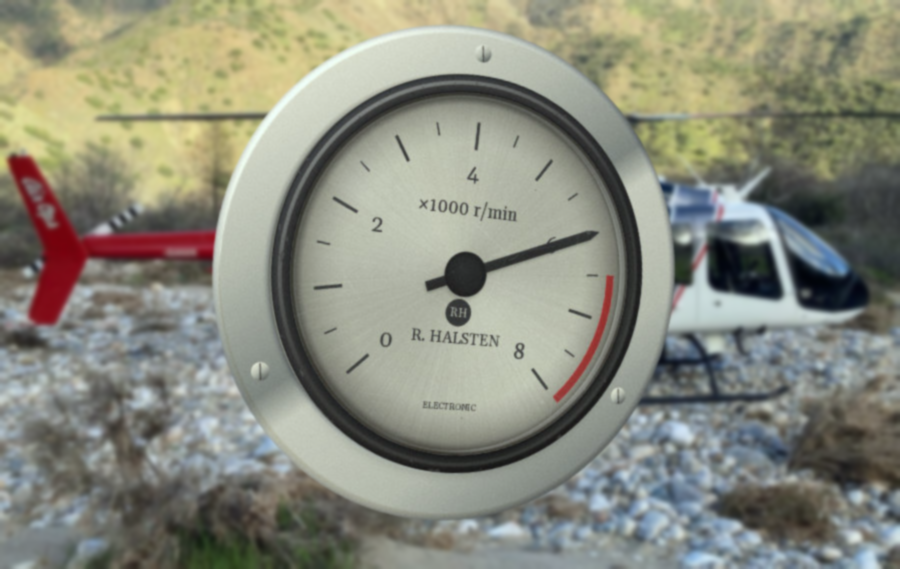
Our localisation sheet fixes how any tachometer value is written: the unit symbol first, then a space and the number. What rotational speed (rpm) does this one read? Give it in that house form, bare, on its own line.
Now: rpm 6000
